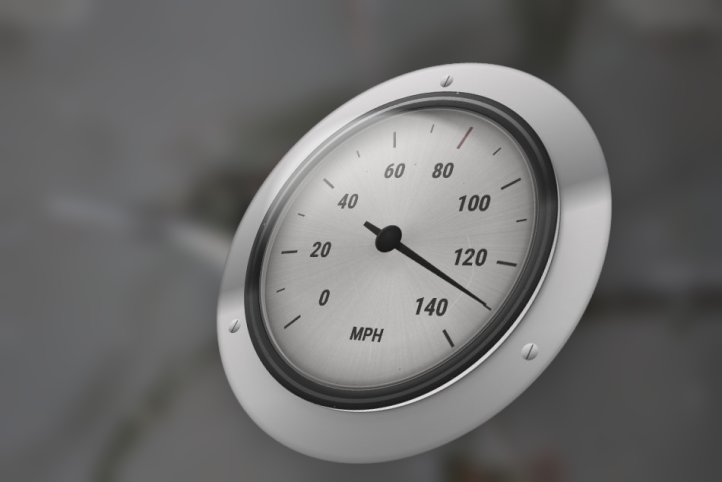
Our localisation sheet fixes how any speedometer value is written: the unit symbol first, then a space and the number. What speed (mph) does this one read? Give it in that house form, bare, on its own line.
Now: mph 130
